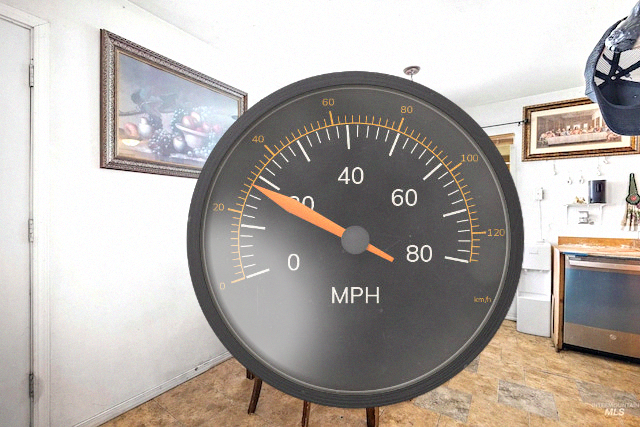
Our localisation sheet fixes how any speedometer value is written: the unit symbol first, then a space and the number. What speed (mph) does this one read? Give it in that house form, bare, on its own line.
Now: mph 18
